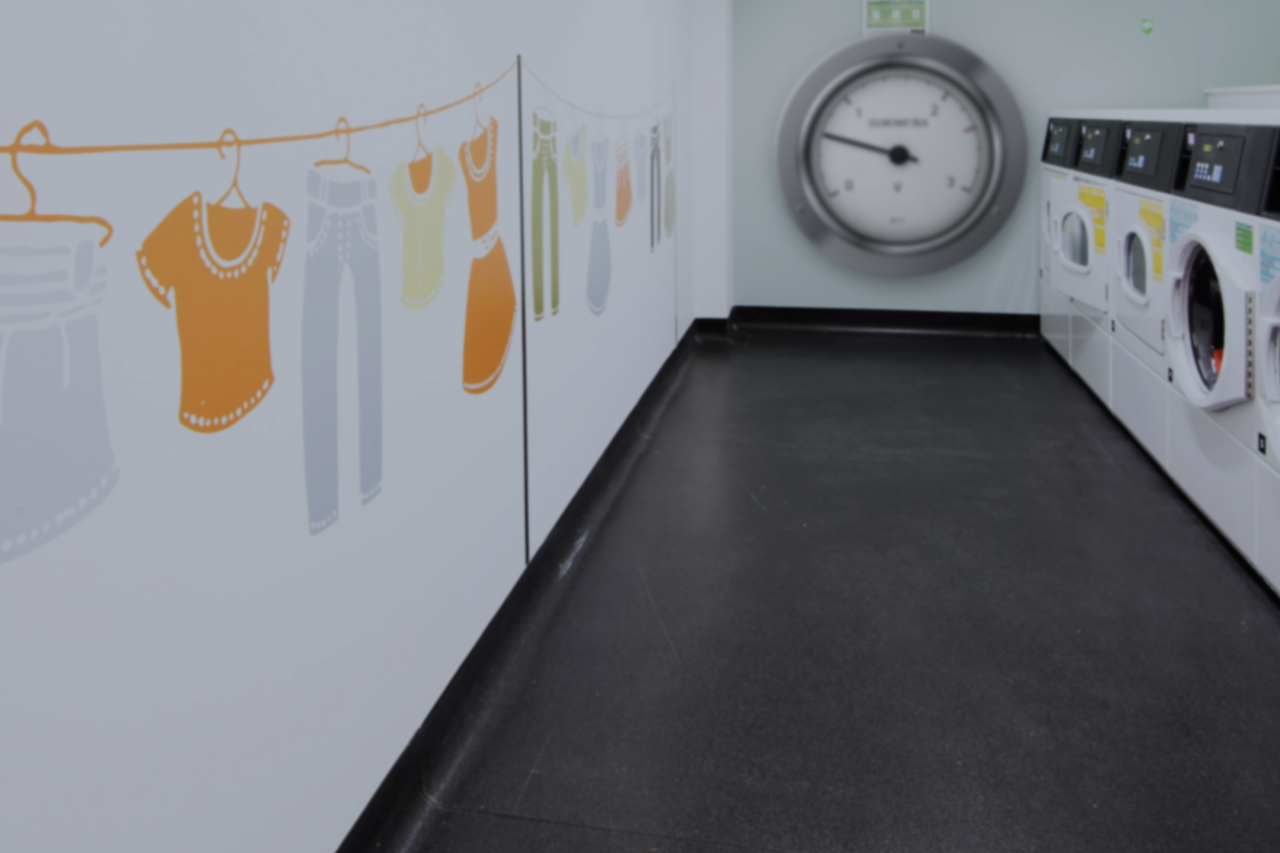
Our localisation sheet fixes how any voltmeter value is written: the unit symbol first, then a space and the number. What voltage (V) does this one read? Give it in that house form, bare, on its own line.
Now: V 0.6
